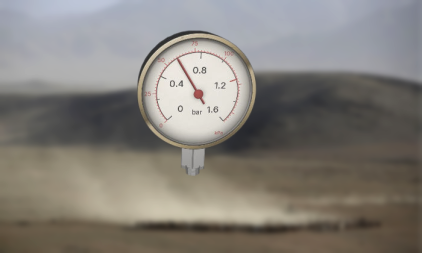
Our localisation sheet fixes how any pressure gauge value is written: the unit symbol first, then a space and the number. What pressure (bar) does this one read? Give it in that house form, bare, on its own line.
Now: bar 0.6
